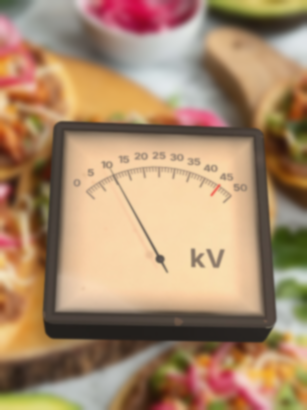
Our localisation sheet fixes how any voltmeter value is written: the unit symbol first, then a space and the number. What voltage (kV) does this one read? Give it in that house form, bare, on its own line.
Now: kV 10
